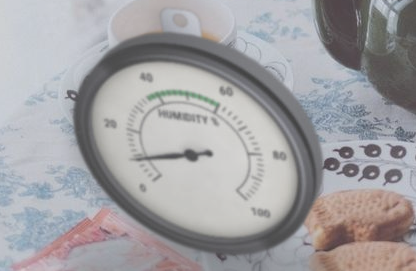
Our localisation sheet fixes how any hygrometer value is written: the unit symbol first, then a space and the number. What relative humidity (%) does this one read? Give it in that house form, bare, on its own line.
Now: % 10
